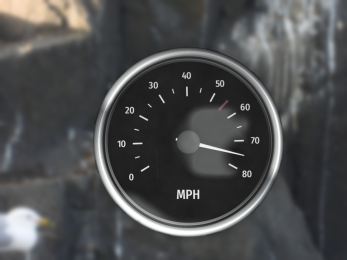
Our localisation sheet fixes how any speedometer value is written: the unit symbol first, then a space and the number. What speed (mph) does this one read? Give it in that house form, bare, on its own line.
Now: mph 75
